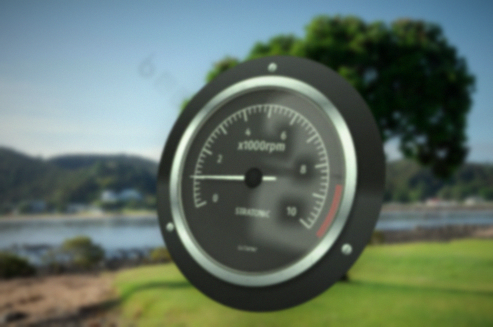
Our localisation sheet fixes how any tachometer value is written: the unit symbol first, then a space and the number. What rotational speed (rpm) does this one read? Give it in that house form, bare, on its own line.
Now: rpm 1000
